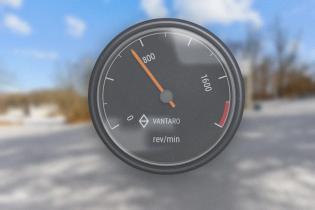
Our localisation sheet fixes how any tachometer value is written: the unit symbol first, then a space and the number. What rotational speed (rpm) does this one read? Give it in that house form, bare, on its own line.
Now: rpm 700
